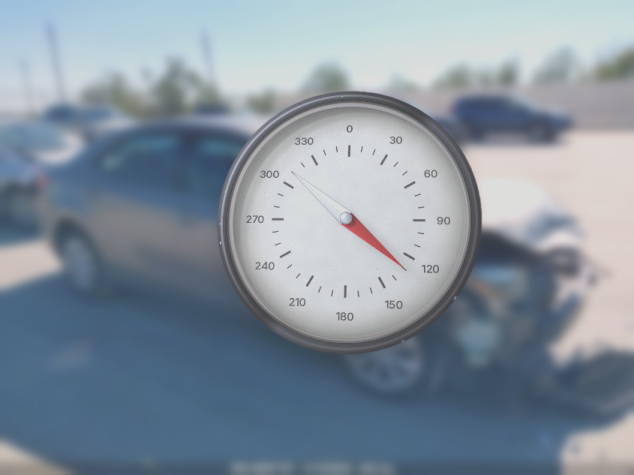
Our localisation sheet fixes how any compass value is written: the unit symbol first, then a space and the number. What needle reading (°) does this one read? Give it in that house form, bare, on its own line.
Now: ° 130
